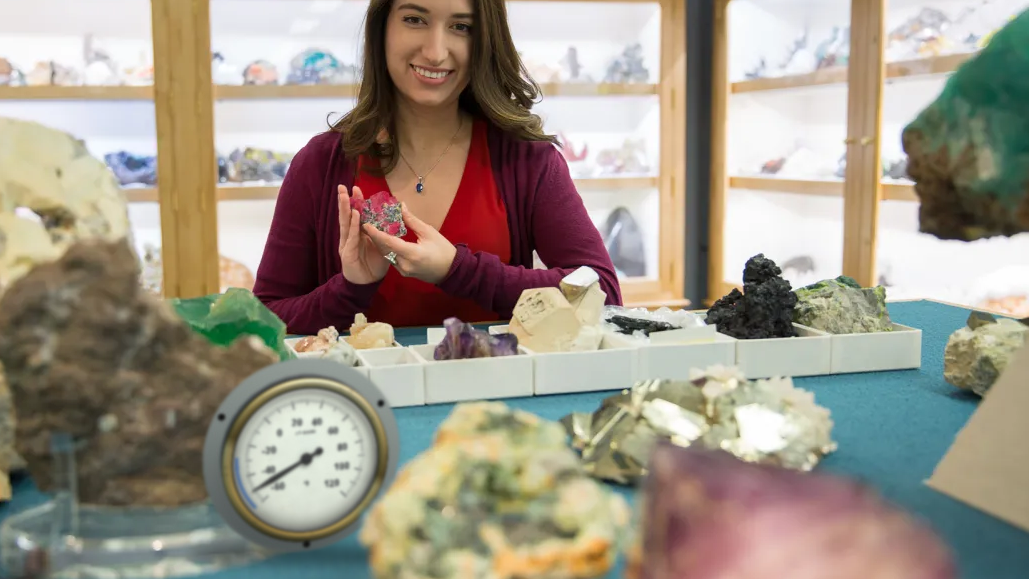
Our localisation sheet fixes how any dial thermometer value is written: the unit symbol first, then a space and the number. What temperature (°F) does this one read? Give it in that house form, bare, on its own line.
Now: °F -50
